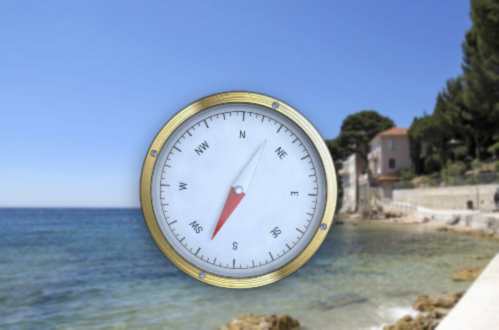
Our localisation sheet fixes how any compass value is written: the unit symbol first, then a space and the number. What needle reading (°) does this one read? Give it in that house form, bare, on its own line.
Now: ° 205
